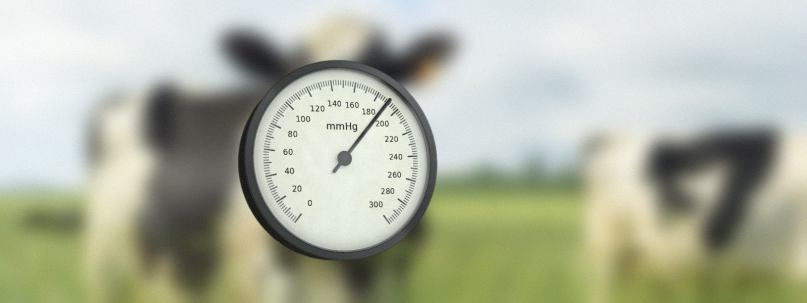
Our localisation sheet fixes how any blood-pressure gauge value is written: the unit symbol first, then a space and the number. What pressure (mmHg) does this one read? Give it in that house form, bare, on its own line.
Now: mmHg 190
